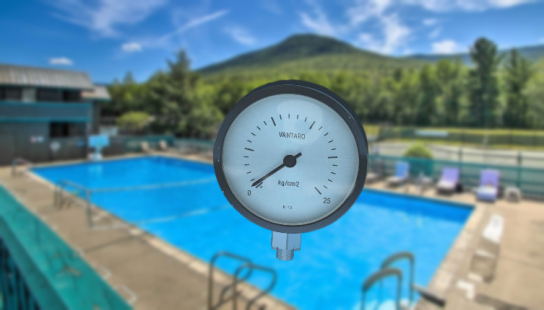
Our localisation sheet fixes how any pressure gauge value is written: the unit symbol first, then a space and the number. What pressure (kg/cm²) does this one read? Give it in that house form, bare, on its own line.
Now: kg/cm² 0.5
